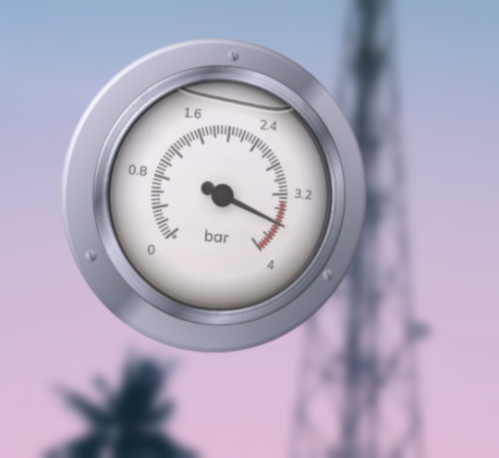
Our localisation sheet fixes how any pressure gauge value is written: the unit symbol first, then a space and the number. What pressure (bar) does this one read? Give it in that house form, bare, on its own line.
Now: bar 3.6
